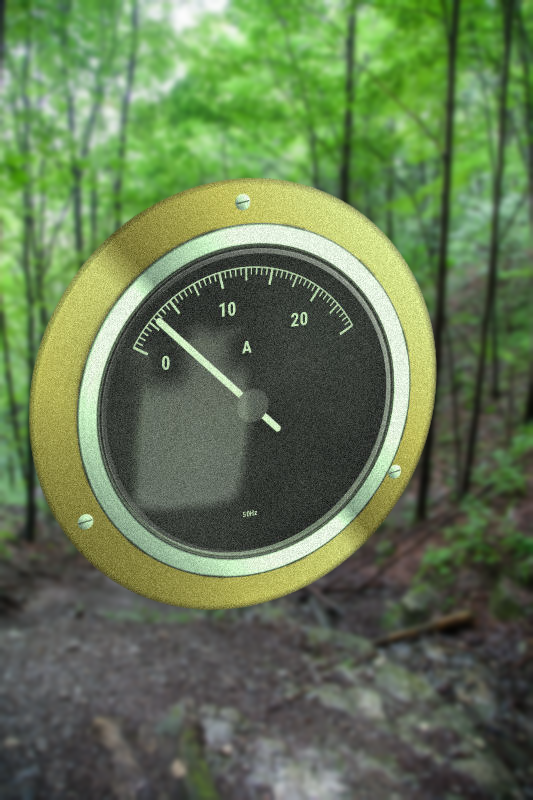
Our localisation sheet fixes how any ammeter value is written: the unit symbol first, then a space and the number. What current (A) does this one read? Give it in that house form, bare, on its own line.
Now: A 3
